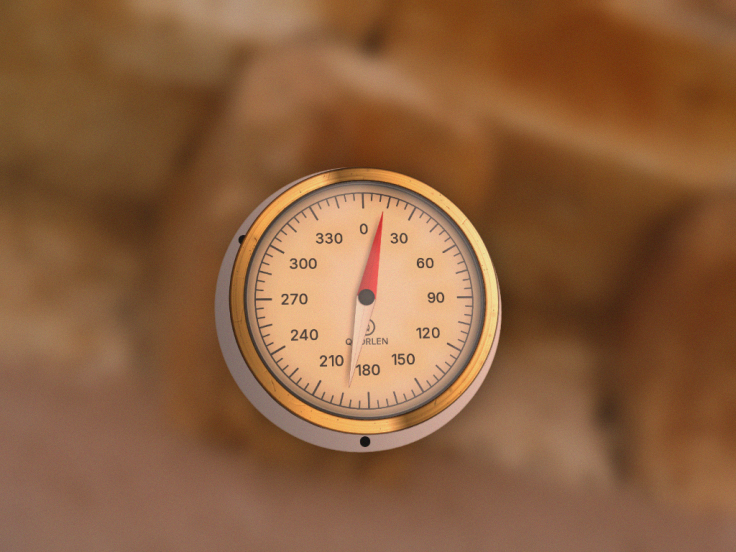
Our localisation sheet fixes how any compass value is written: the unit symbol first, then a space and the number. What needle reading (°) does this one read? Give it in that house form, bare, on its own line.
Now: ° 12.5
